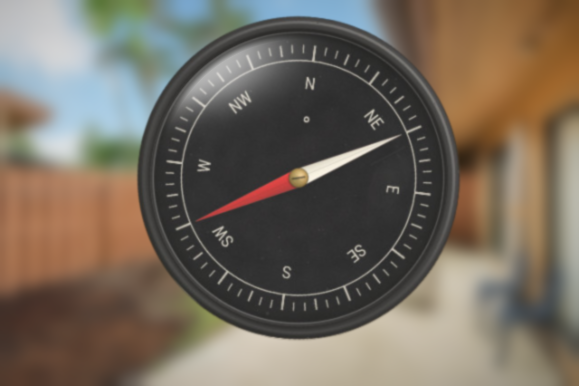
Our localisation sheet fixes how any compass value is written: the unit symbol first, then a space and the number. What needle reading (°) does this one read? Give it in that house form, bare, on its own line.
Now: ° 240
